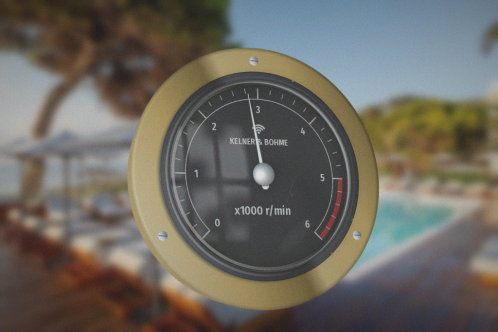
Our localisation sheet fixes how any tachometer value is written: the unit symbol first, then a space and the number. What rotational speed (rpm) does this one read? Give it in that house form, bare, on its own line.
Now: rpm 2800
